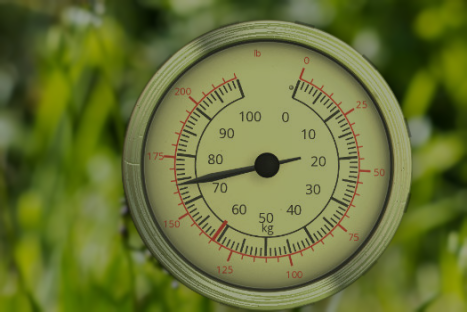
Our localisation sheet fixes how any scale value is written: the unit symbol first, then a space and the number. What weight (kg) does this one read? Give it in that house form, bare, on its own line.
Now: kg 74
